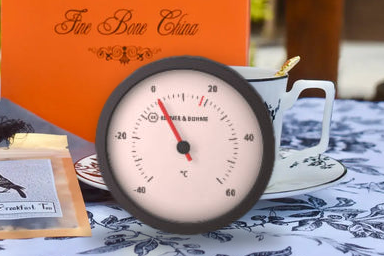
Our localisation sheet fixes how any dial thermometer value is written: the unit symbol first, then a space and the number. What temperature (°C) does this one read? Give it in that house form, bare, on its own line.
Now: °C 0
